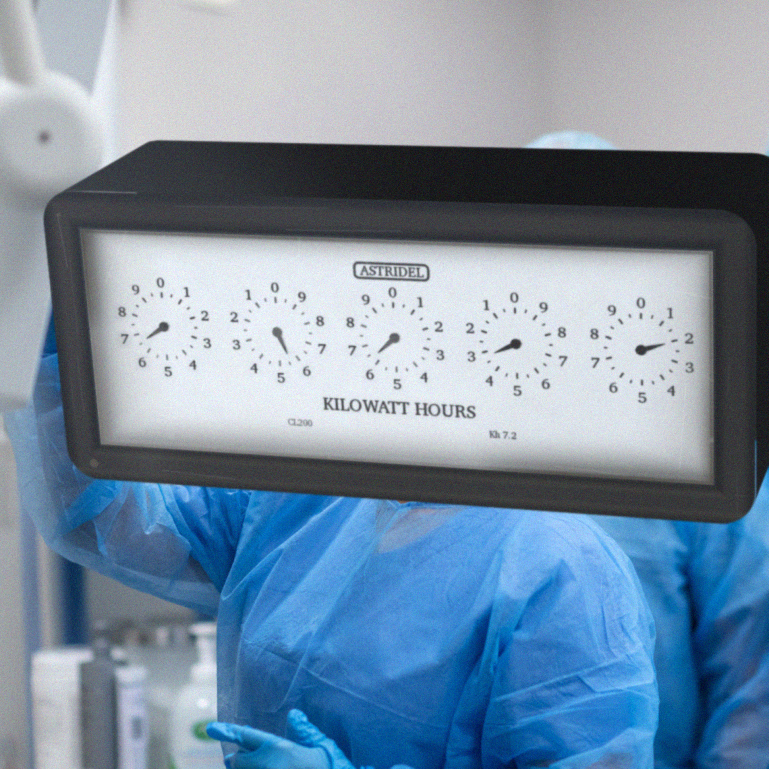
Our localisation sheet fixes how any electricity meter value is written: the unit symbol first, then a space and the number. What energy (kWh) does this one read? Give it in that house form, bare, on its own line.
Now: kWh 65632
